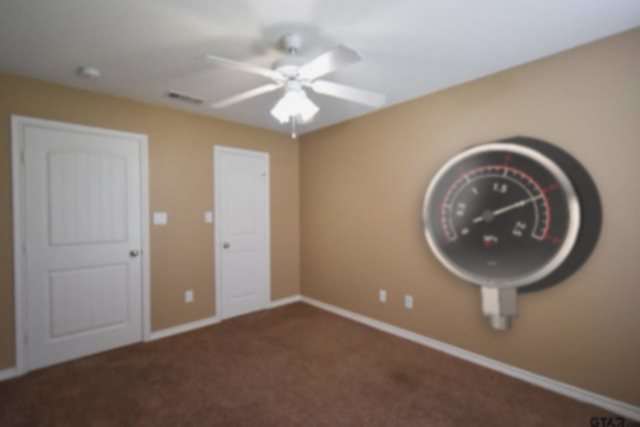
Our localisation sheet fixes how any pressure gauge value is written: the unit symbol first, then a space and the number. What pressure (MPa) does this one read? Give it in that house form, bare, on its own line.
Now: MPa 2
